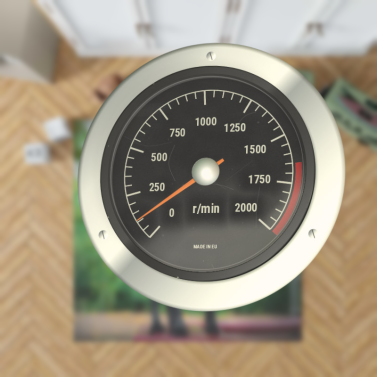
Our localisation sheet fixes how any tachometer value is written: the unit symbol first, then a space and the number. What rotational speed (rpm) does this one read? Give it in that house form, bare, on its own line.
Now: rpm 100
